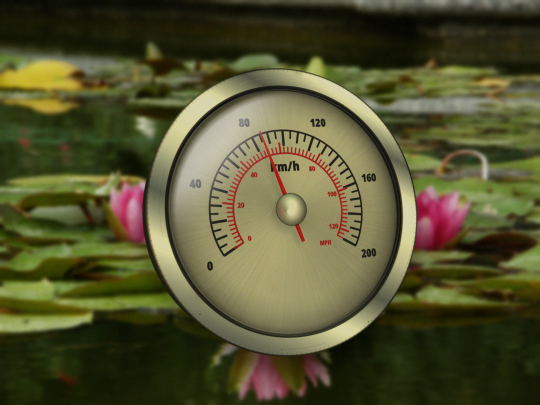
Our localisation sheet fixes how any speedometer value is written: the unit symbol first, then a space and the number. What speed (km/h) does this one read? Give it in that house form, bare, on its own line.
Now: km/h 85
